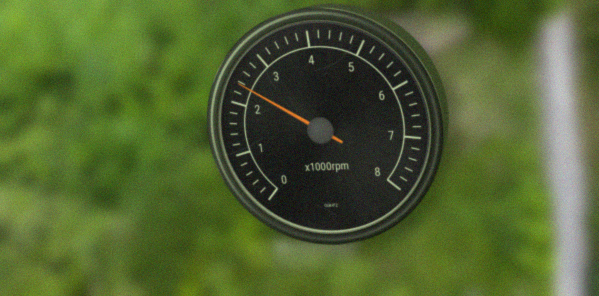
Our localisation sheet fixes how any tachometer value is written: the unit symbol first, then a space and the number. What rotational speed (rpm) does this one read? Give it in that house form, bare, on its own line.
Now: rpm 2400
